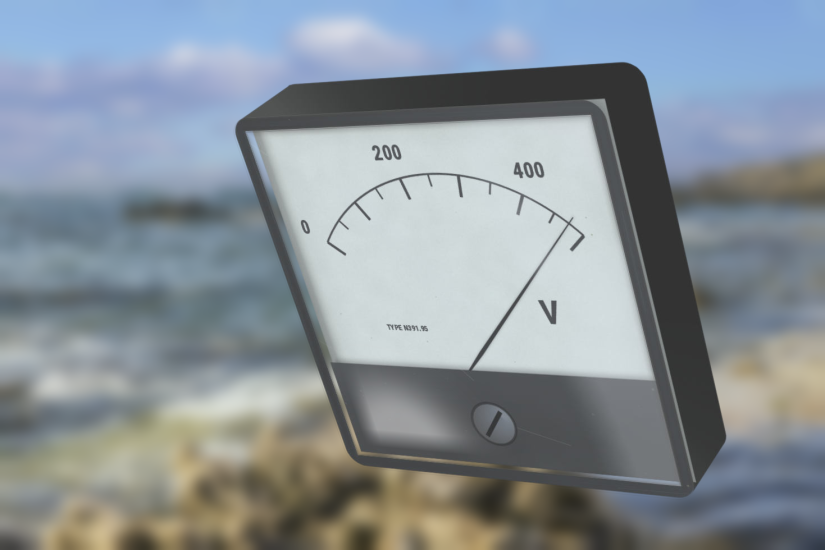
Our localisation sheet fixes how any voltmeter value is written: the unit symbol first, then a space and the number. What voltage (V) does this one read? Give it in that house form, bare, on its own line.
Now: V 475
